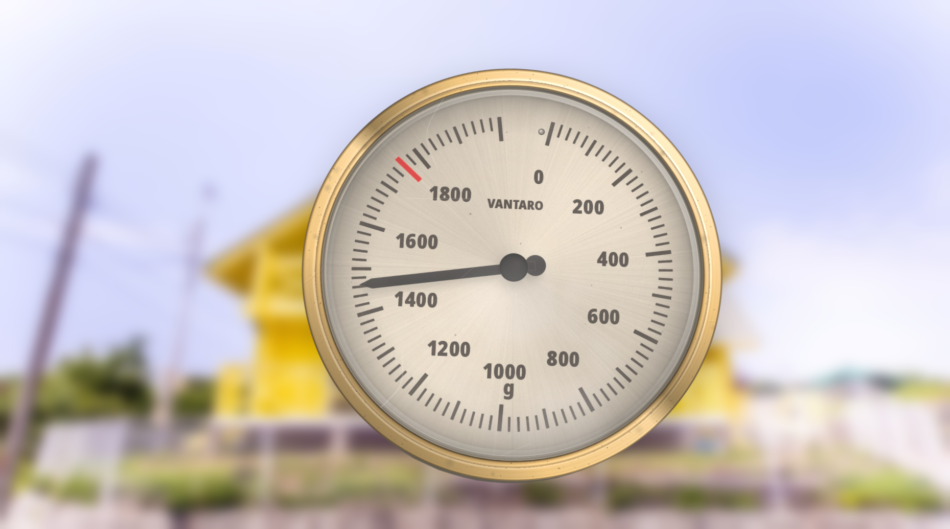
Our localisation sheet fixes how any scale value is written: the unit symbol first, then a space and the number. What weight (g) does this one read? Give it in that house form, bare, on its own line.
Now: g 1460
